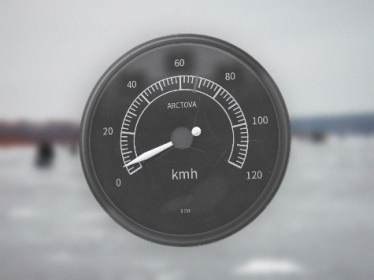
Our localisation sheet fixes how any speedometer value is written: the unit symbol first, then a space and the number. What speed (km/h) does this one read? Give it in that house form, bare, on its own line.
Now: km/h 4
